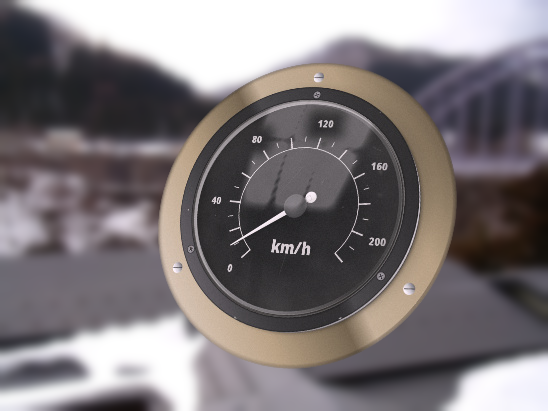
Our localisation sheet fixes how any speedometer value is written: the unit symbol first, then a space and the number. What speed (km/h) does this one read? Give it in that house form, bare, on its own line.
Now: km/h 10
